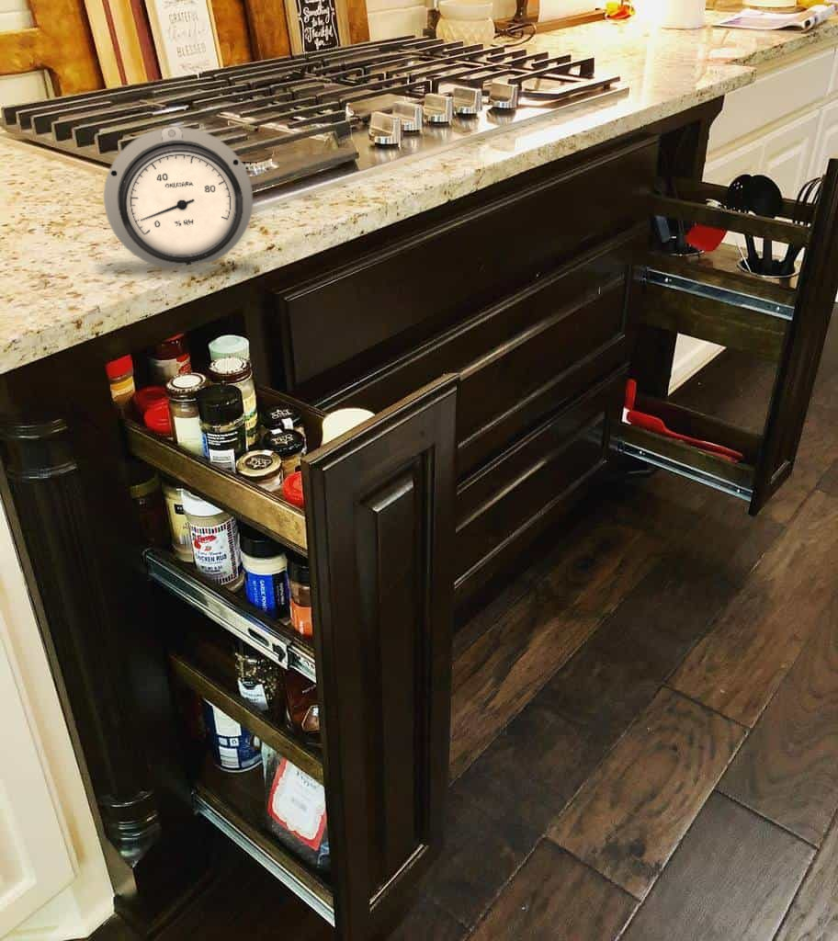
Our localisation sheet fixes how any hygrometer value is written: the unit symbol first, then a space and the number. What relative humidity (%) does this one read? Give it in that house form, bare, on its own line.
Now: % 8
